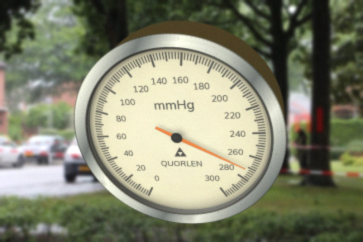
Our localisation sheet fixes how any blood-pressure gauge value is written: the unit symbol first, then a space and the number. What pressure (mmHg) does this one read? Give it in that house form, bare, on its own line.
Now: mmHg 270
